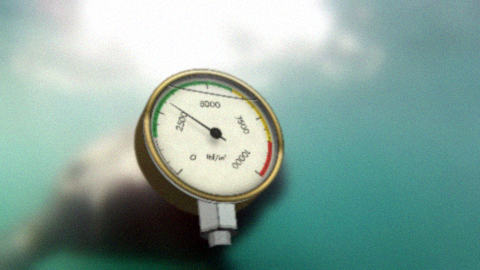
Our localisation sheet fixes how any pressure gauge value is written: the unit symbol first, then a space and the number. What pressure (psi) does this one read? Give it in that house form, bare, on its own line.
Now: psi 3000
